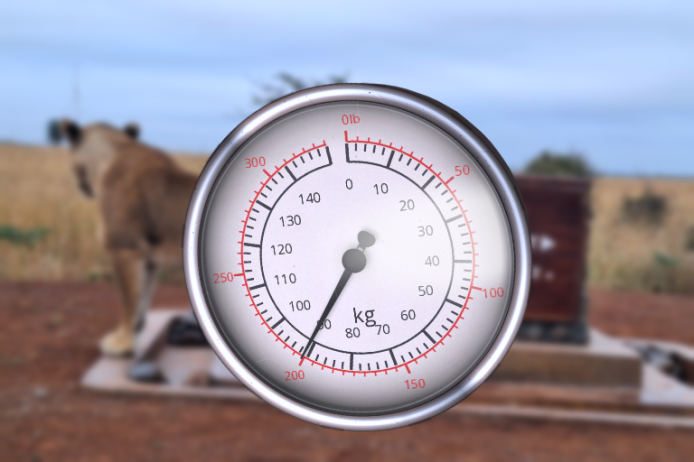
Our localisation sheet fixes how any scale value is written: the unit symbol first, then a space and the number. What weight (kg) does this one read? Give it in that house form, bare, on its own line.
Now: kg 91
